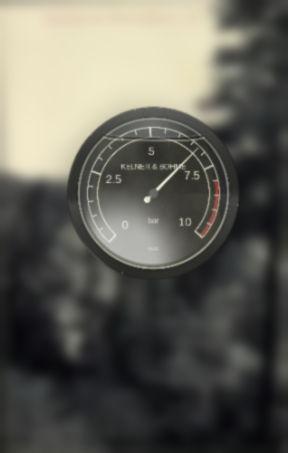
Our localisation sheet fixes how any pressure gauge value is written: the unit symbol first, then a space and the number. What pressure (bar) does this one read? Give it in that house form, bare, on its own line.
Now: bar 6.75
